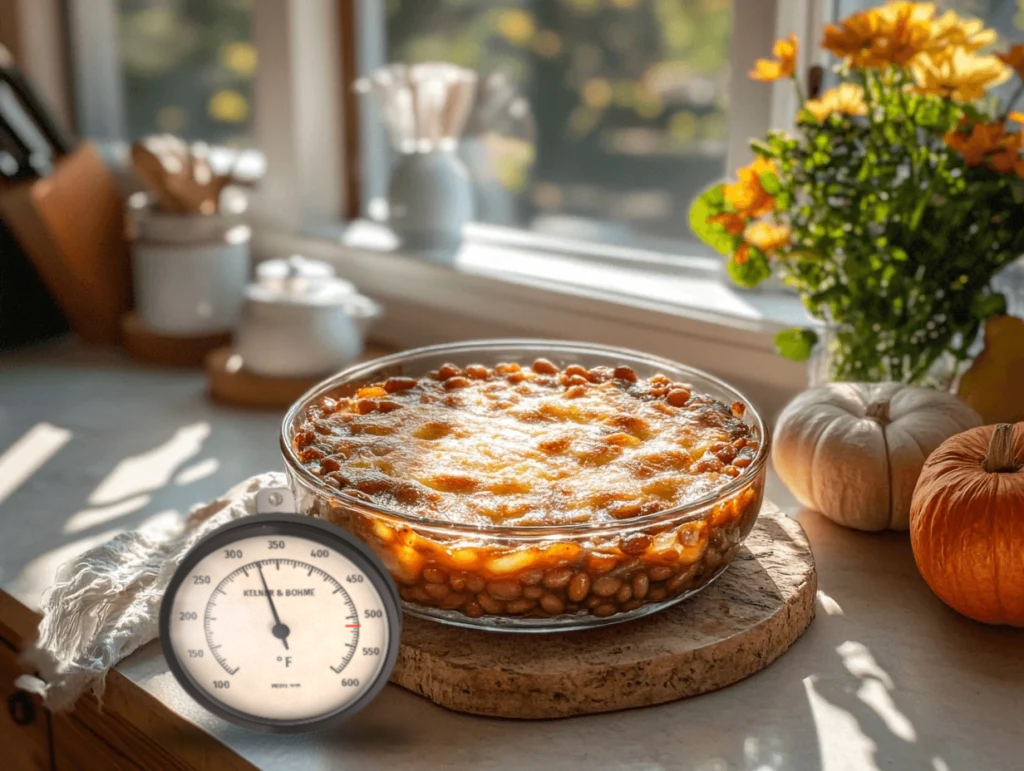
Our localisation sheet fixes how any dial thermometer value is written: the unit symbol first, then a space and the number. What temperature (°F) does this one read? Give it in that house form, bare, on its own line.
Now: °F 325
